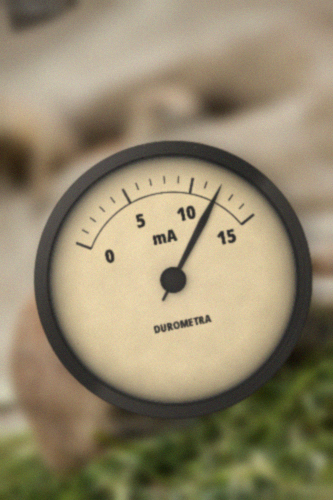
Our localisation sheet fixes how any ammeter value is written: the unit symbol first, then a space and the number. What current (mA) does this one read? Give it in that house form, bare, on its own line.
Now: mA 12
